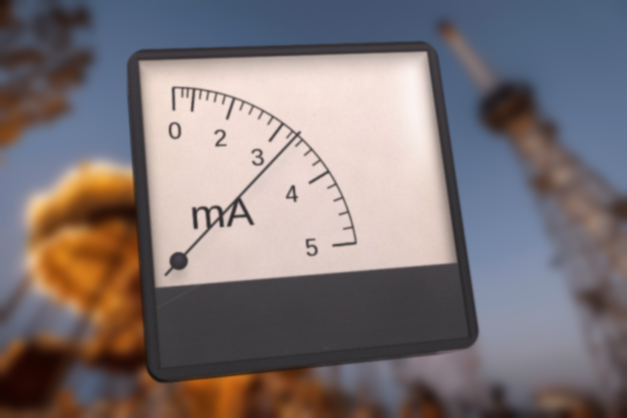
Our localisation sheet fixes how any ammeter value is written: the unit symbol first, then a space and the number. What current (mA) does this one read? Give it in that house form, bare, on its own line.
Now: mA 3.3
